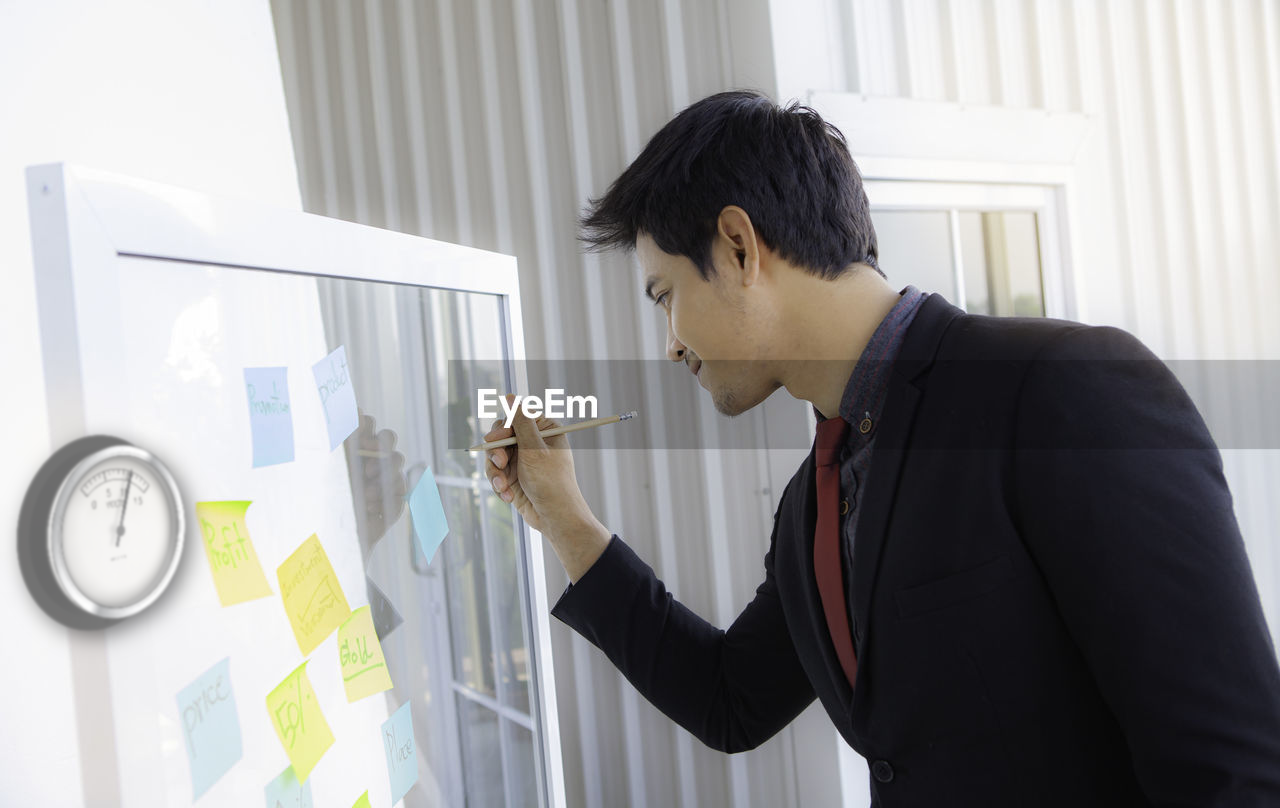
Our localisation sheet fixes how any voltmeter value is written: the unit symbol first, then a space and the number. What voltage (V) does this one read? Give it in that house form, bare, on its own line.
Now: V 10
